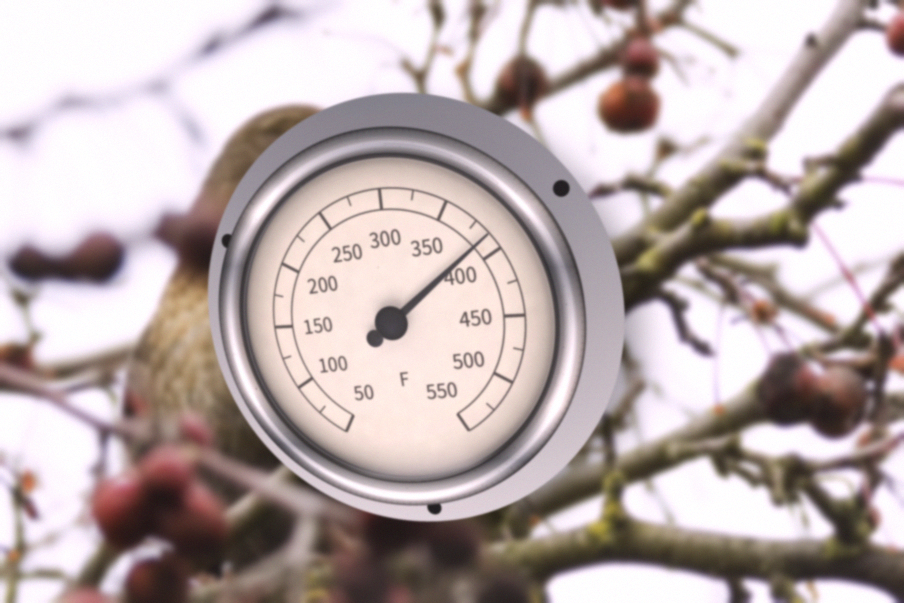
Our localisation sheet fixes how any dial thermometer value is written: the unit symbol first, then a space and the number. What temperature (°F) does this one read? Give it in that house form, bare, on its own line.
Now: °F 387.5
